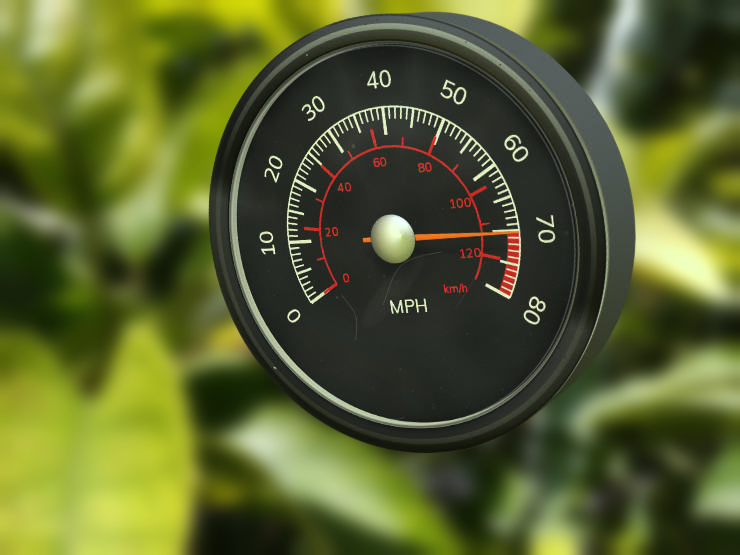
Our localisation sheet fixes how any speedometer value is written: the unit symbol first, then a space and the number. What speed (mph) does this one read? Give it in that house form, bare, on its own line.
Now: mph 70
